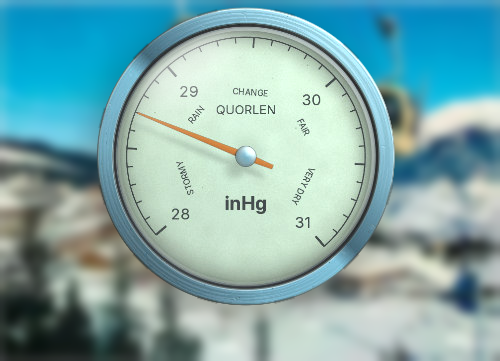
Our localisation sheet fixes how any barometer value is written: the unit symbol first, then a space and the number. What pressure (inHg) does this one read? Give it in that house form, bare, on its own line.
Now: inHg 28.7
